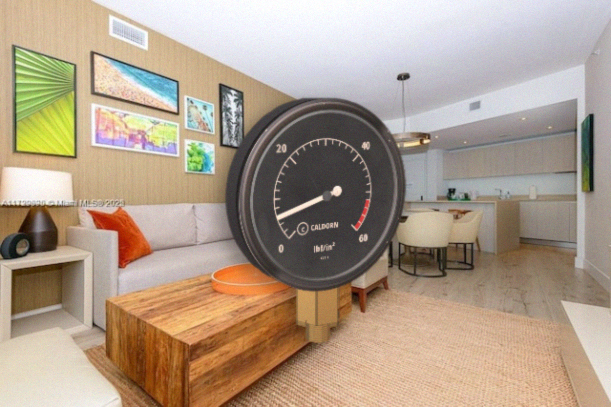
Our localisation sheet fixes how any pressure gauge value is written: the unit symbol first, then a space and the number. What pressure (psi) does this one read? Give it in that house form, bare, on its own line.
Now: psi 6
